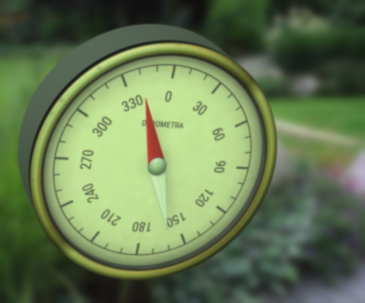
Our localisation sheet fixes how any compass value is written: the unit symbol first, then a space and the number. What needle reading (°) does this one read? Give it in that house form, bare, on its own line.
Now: ° 340
